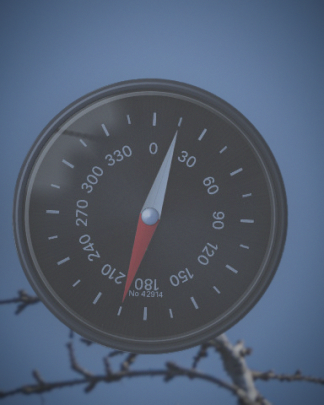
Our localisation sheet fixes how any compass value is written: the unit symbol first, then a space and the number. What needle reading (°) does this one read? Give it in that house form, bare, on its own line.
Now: ° 195
